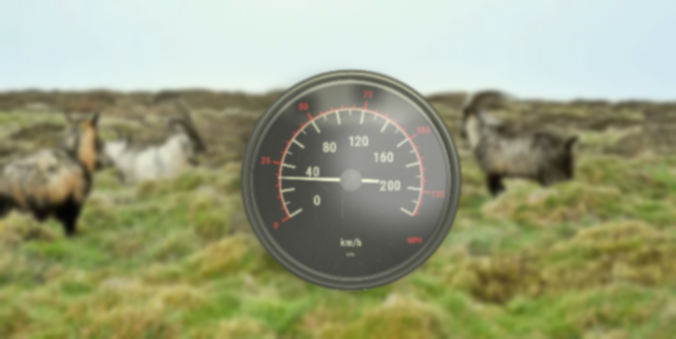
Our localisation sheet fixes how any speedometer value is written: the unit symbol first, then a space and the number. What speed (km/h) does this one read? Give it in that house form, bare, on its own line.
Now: km/h 30
